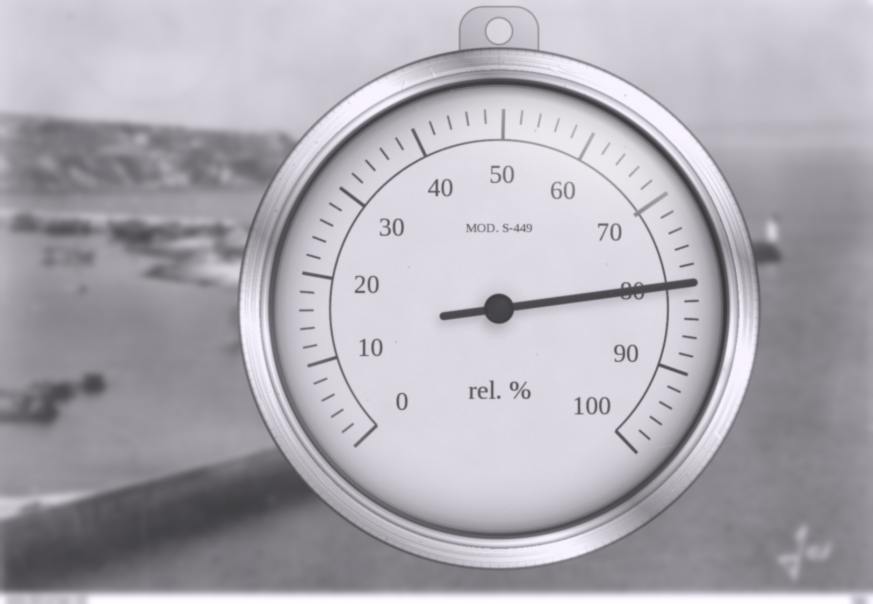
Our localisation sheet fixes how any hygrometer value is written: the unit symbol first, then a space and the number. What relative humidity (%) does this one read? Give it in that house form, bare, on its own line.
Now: % 80
